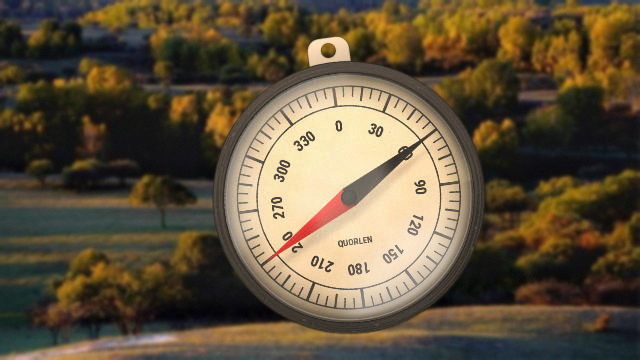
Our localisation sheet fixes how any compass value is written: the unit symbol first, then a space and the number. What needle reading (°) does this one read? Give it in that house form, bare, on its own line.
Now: ° 240
